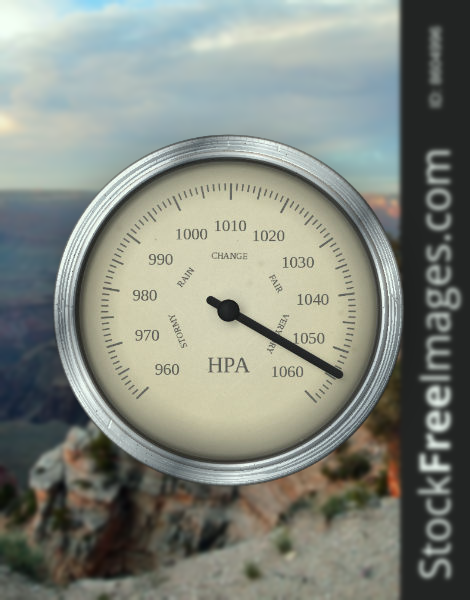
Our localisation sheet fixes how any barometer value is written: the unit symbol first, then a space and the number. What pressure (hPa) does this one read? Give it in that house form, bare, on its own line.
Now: hPa 1054
